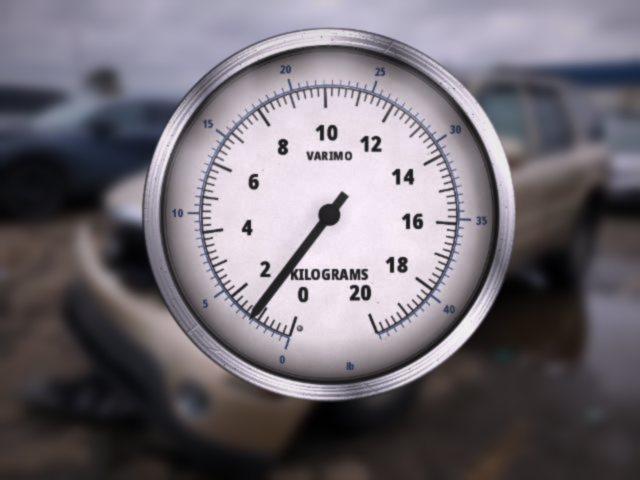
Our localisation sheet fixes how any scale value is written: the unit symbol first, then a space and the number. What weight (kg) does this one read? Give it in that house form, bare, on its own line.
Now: kg 1.2
